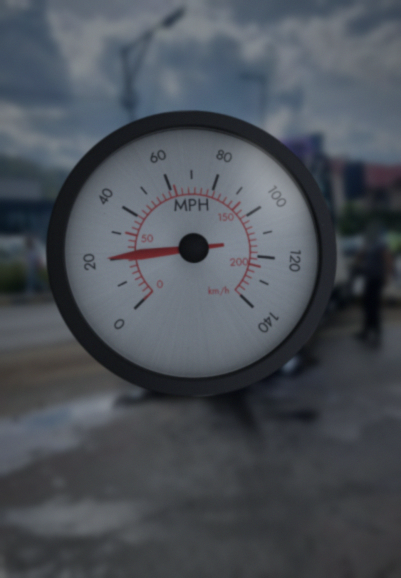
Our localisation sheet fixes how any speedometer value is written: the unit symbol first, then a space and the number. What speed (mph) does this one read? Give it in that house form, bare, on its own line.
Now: mph 20
